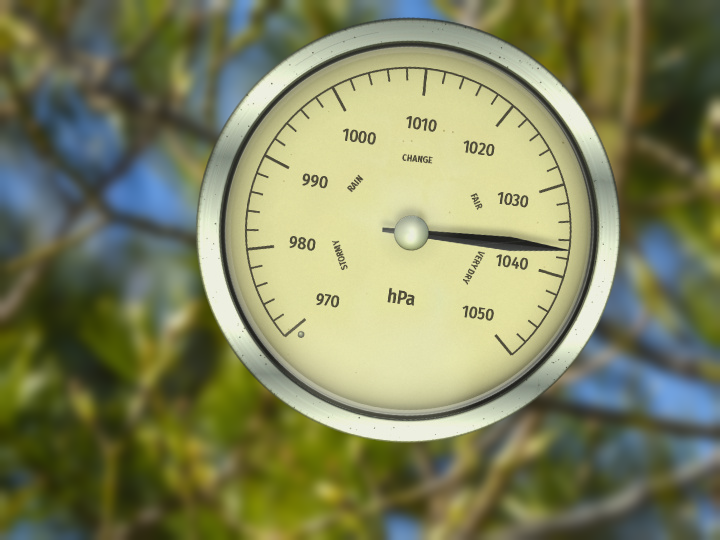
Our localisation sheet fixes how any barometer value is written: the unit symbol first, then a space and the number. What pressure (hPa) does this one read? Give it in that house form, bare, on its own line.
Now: hPa 1037
